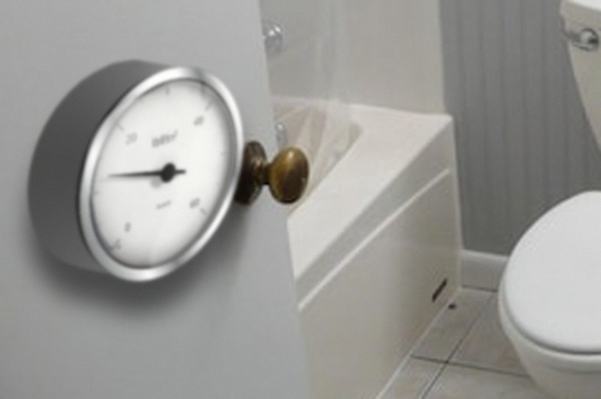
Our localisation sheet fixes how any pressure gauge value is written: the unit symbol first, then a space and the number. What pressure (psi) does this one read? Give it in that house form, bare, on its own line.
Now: psi 12.5
